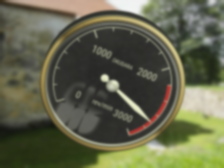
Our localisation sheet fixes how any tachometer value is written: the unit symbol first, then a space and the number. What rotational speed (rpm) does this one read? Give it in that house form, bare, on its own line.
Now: rpm 2700
